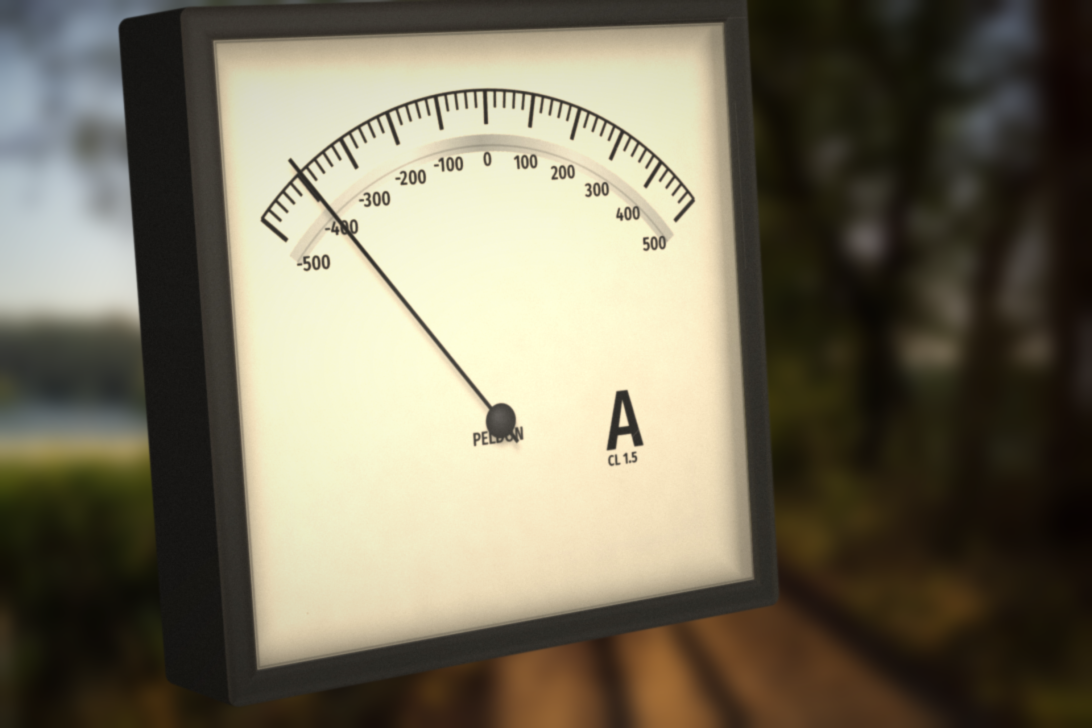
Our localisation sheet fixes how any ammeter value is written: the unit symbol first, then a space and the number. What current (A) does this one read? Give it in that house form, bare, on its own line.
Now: A -400
